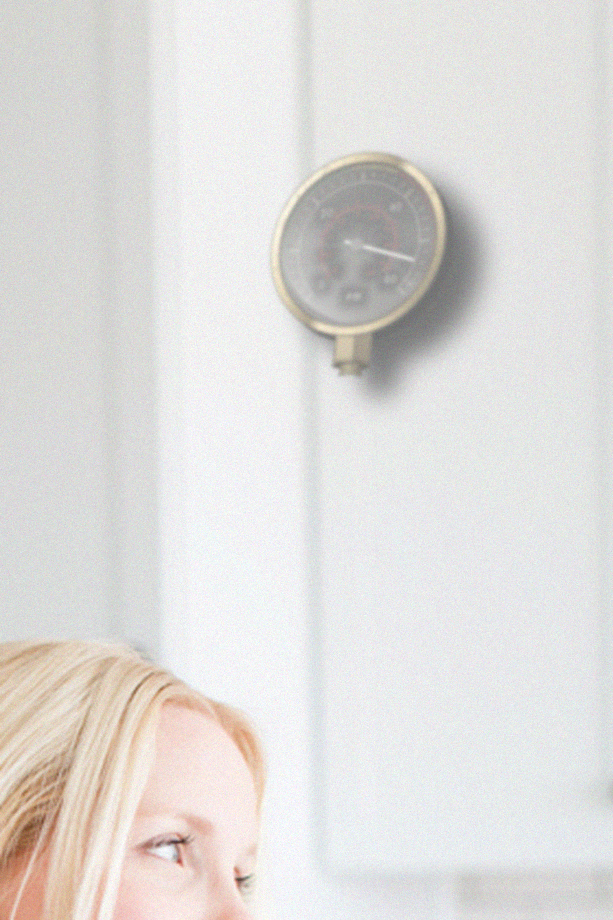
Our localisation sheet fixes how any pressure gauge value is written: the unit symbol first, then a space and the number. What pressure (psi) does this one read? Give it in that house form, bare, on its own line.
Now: psi 54
